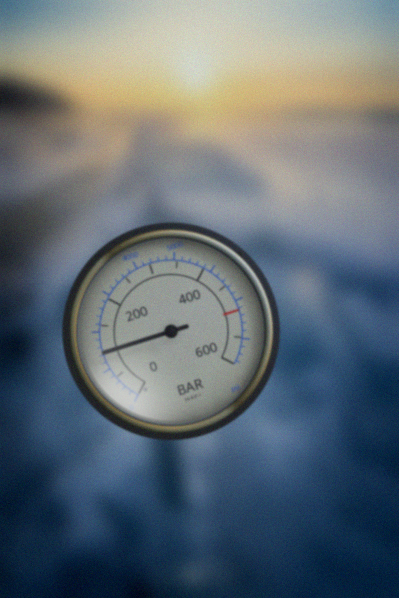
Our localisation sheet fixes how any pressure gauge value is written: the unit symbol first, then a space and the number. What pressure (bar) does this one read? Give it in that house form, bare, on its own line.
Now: bar 100
